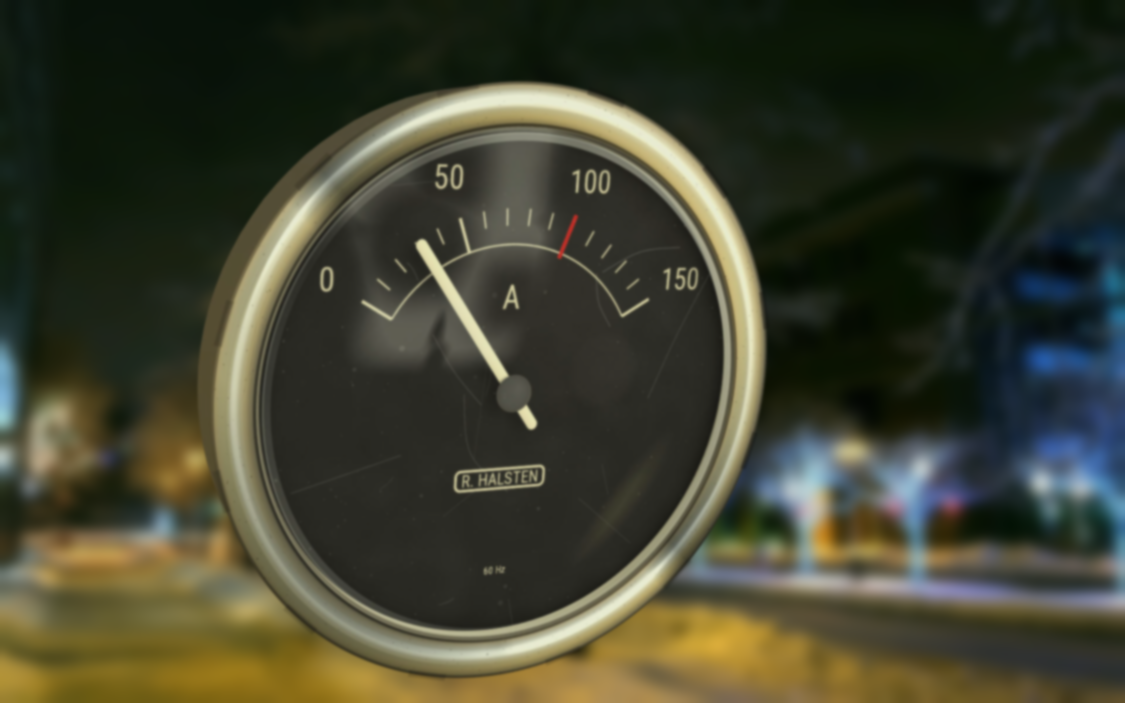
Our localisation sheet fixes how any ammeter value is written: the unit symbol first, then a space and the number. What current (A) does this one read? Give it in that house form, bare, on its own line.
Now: A 30
